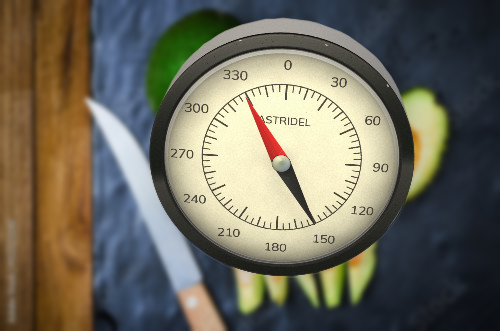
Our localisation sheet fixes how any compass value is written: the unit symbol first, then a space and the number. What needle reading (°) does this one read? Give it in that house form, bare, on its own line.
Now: ° 330
